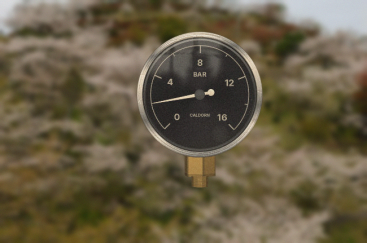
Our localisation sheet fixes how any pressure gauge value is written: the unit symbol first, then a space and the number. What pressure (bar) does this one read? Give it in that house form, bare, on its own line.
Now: bar 2
